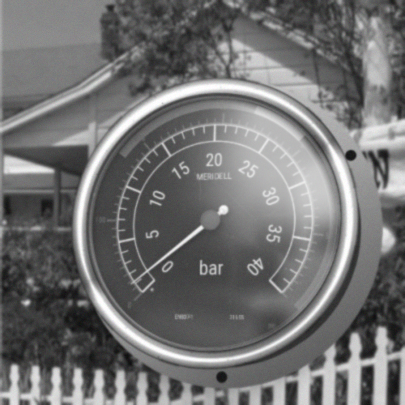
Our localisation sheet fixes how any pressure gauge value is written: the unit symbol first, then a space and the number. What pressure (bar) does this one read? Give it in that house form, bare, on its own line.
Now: bar 1
